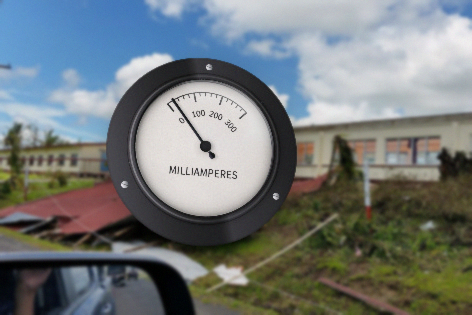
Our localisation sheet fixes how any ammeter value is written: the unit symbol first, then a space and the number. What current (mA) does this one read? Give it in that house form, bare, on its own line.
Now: mA 20
